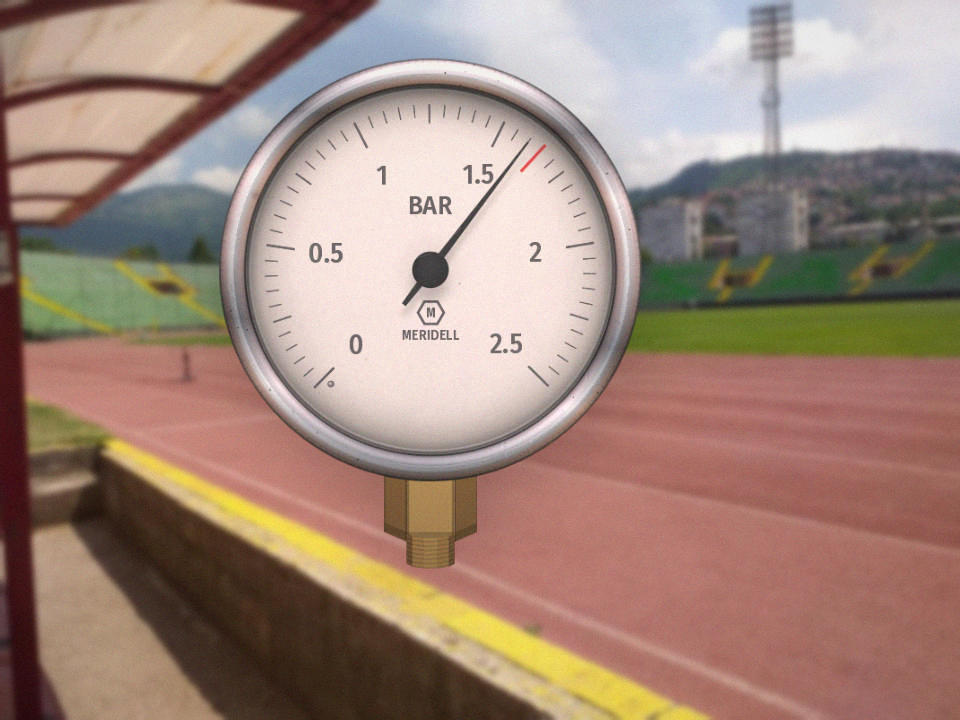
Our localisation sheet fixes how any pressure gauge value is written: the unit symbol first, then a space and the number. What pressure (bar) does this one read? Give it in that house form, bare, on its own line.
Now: bar 1.6
